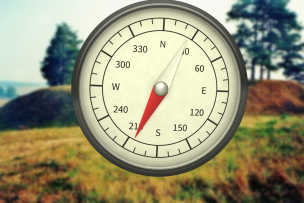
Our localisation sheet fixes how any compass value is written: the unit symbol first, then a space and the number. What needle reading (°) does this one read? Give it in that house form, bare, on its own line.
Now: ° 205
